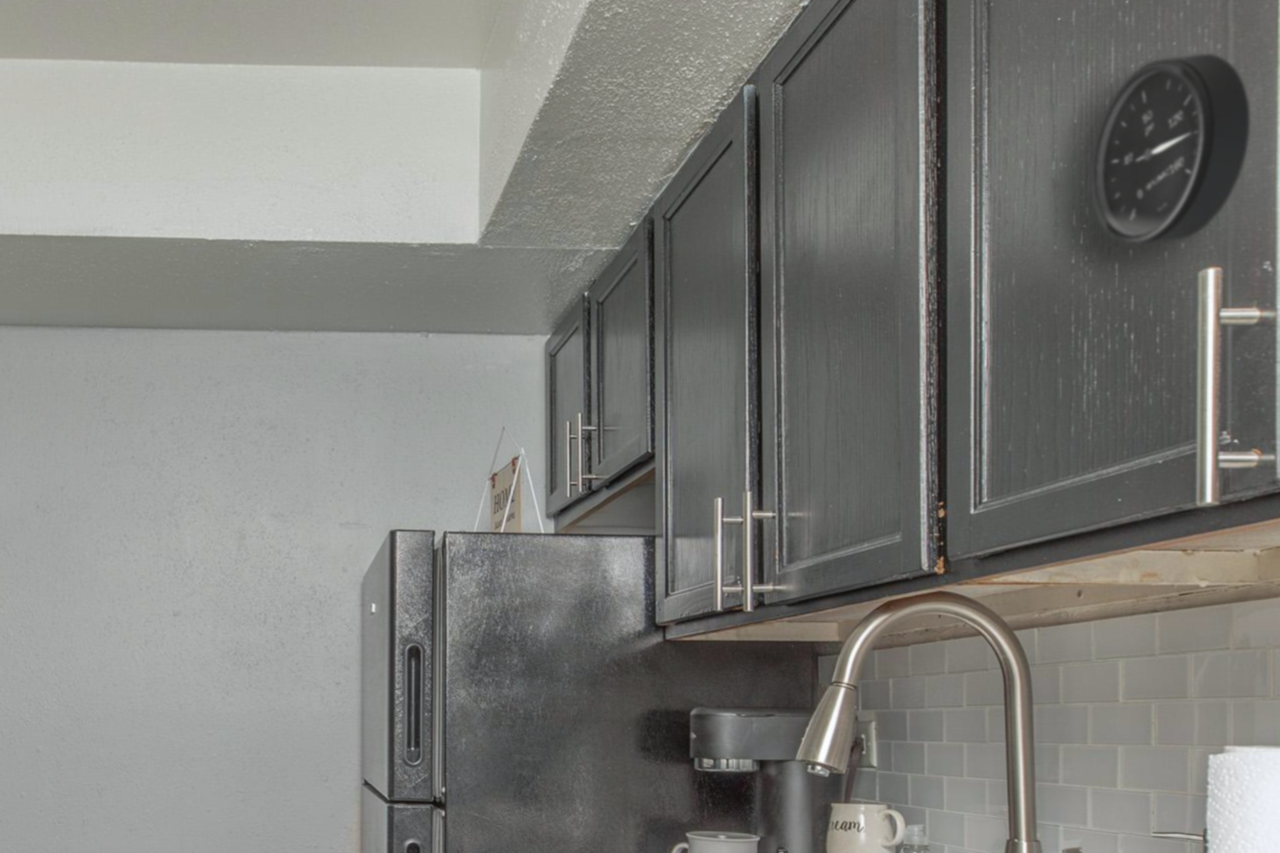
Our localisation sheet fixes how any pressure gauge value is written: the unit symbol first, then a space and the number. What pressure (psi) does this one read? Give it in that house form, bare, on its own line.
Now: psi 140
